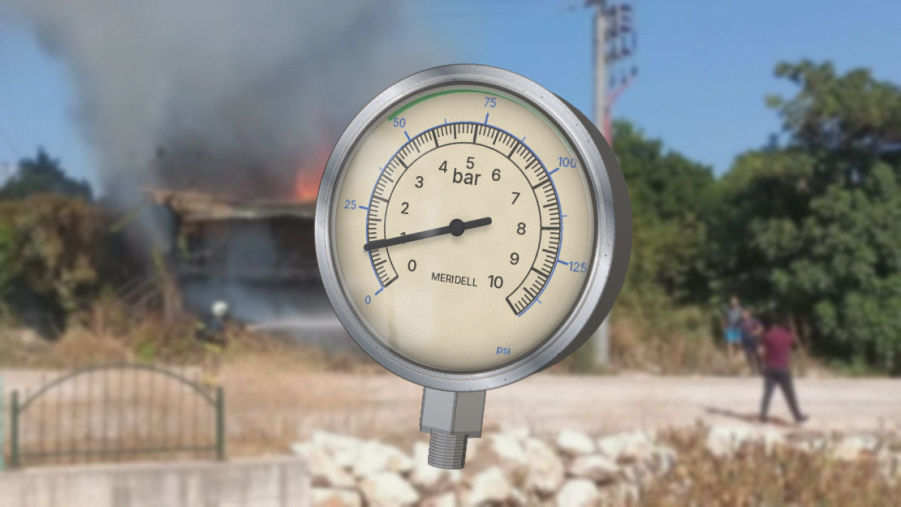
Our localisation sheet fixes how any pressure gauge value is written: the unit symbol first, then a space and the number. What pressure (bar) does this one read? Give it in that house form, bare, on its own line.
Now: bar 0.9
